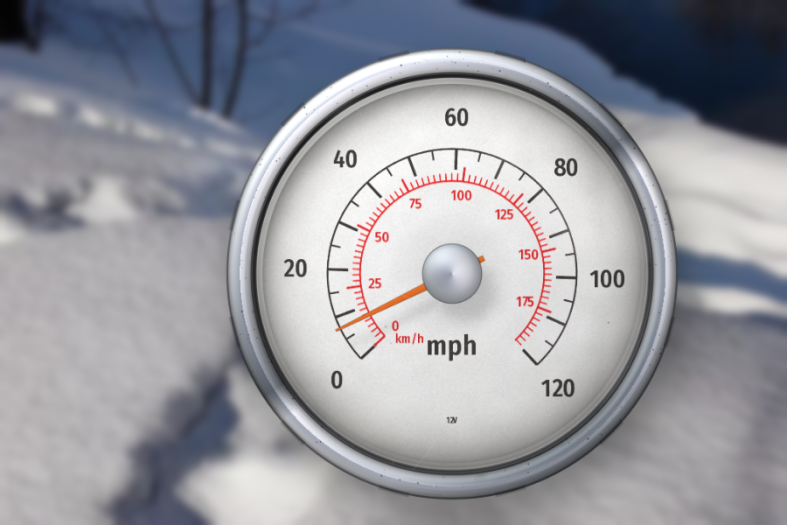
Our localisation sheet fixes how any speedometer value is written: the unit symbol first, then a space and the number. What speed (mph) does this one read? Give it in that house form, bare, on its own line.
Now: mph 7.5
